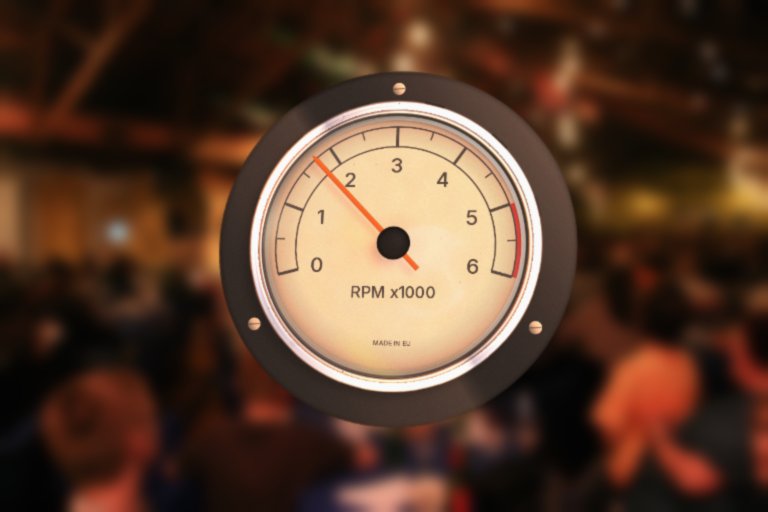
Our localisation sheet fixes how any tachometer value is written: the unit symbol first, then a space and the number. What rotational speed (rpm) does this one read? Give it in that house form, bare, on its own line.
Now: rpm 1750
